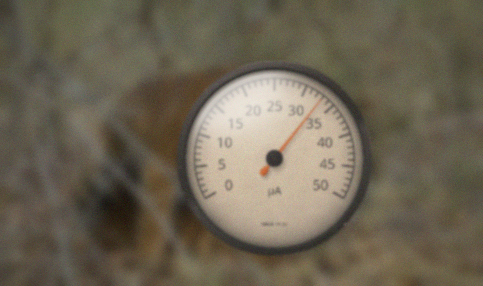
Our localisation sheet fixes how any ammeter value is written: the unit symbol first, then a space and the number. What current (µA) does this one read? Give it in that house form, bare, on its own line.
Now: µA 33
